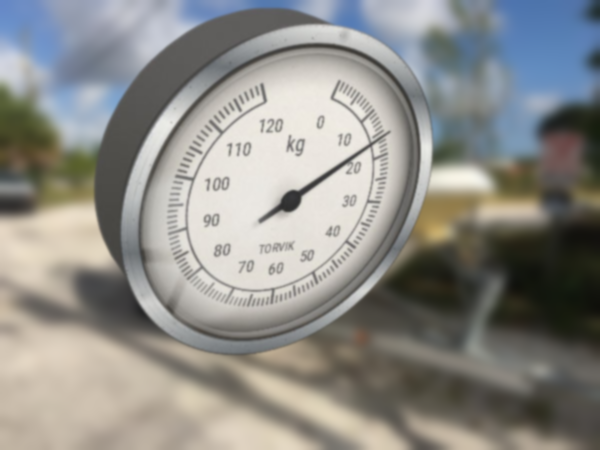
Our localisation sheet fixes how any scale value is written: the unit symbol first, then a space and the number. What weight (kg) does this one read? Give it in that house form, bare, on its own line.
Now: kg 15
